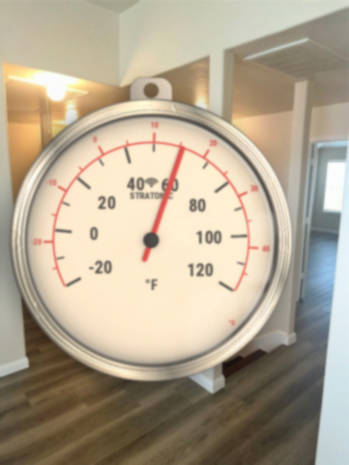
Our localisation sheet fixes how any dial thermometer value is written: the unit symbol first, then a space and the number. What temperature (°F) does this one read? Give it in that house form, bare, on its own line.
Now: °F 60
